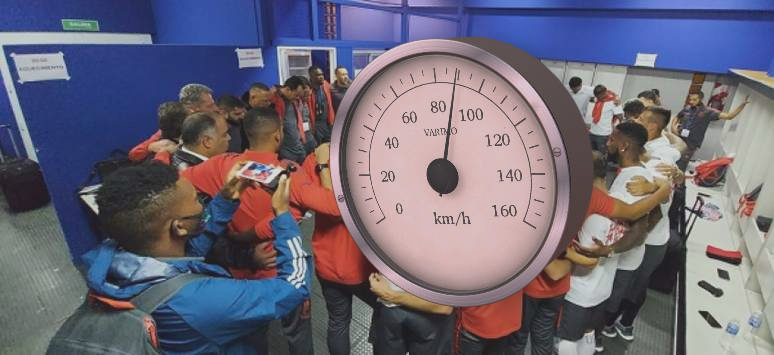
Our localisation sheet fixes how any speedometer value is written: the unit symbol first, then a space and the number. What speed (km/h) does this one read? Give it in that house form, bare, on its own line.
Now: km/h 90
